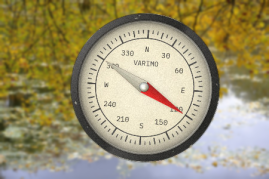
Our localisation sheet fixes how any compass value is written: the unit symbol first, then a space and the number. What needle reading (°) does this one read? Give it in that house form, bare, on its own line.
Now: ° 120
